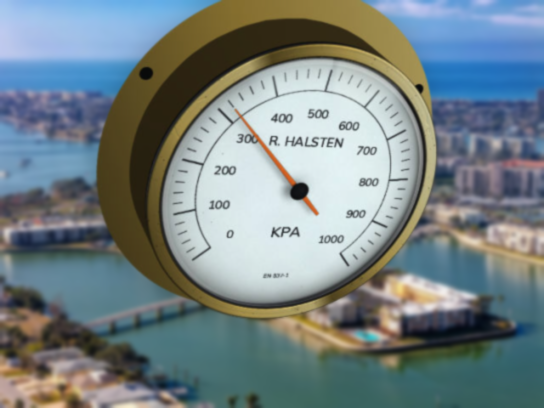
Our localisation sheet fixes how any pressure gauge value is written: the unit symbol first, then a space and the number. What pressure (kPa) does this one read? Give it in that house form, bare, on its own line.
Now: kPa 320
